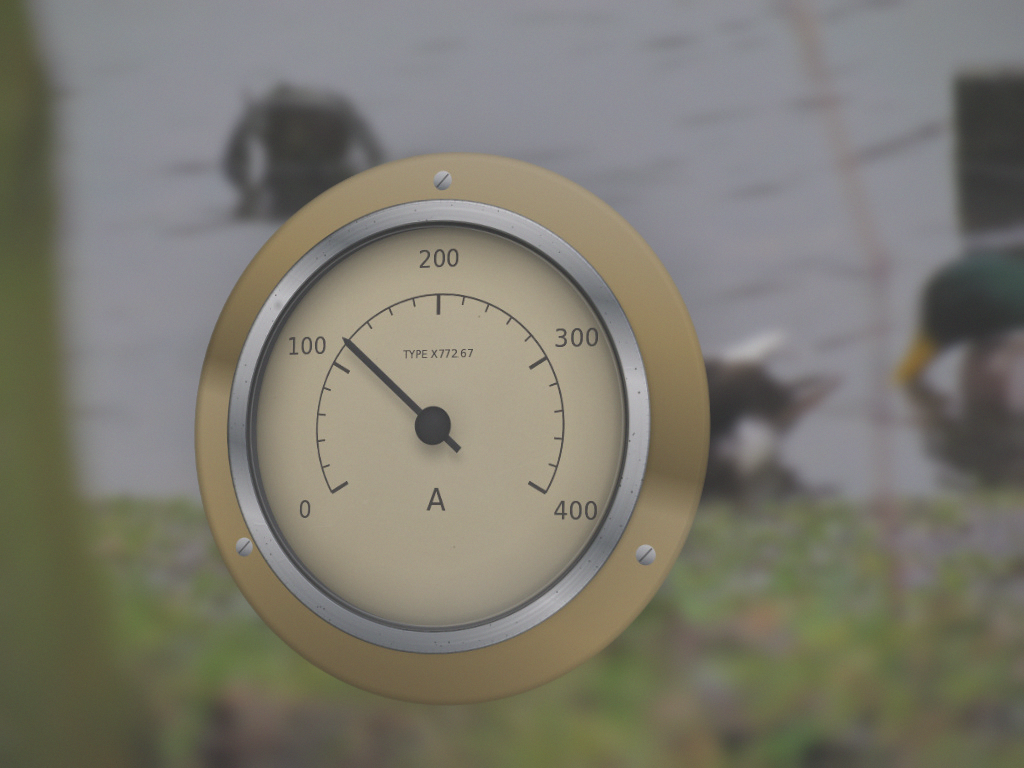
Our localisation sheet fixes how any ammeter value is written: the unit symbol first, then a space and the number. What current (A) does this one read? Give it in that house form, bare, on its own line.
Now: A 120
